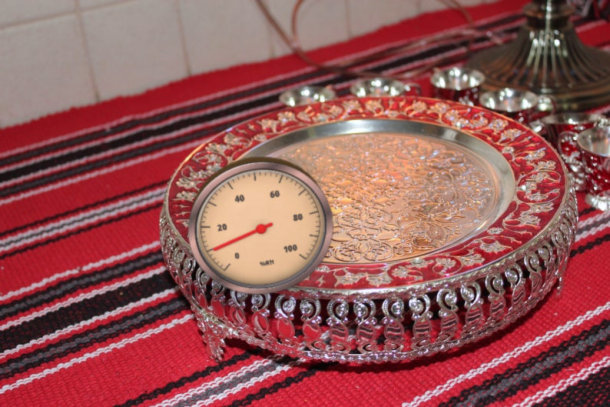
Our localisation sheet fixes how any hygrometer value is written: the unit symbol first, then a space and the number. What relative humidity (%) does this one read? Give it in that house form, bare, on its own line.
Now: % 10
